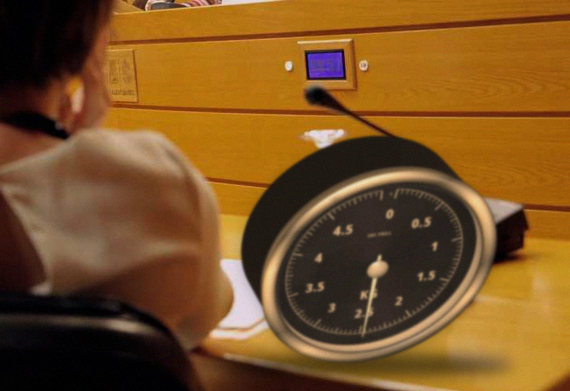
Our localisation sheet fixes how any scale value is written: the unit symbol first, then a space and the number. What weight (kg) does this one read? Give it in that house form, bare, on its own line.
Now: kg 2.5
